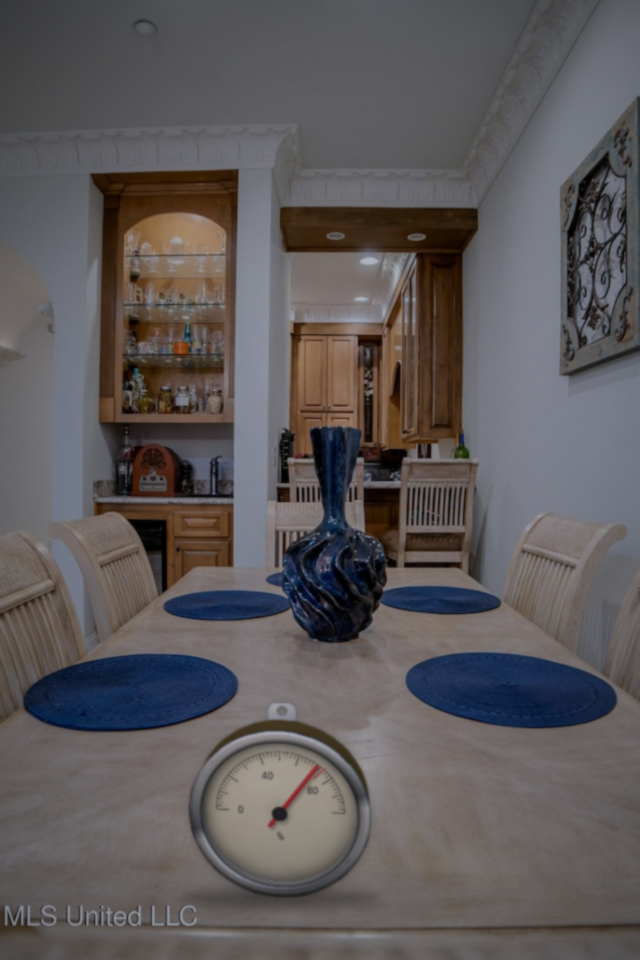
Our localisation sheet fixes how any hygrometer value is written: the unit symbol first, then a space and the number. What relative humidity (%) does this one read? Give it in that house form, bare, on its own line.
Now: % 70
